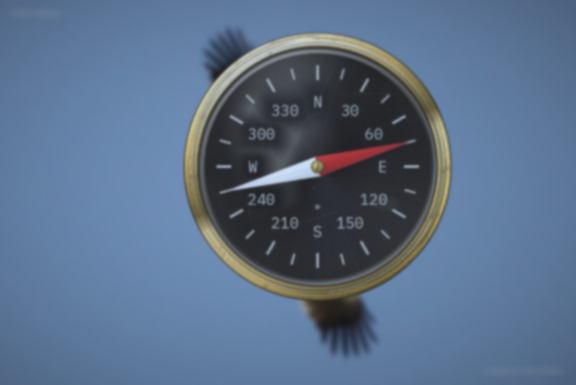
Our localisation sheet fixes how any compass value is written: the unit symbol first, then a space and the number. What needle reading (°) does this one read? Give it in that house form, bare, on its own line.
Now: ° 75
